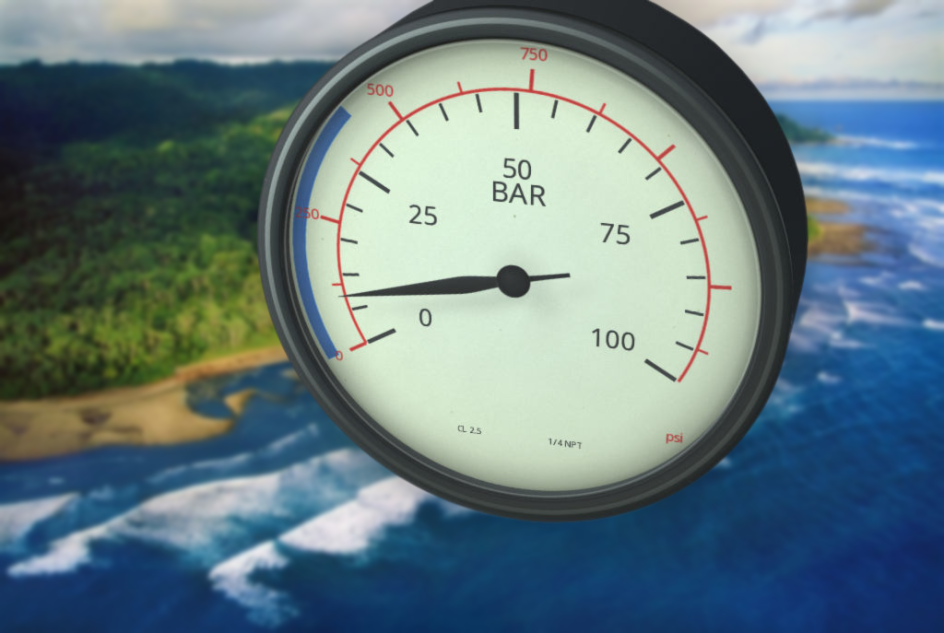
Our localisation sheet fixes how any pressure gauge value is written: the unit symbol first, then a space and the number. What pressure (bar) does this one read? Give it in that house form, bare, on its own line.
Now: bar 7.5
